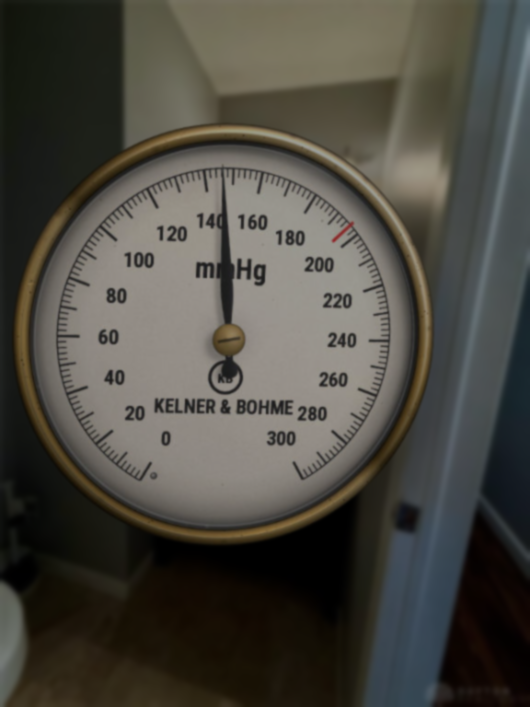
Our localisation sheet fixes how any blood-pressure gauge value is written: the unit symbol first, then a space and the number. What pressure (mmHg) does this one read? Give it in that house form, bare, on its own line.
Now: mmHg 146
